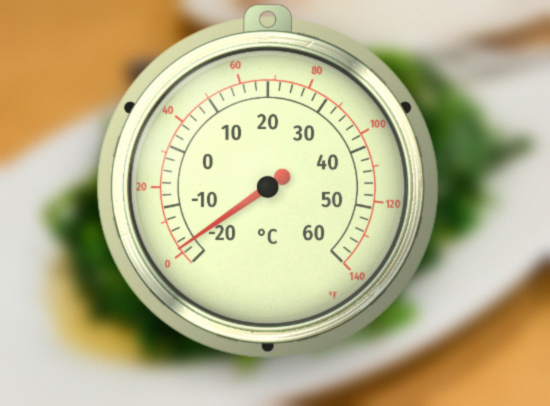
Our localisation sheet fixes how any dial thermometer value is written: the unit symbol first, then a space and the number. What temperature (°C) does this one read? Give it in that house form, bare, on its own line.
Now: °C -17
